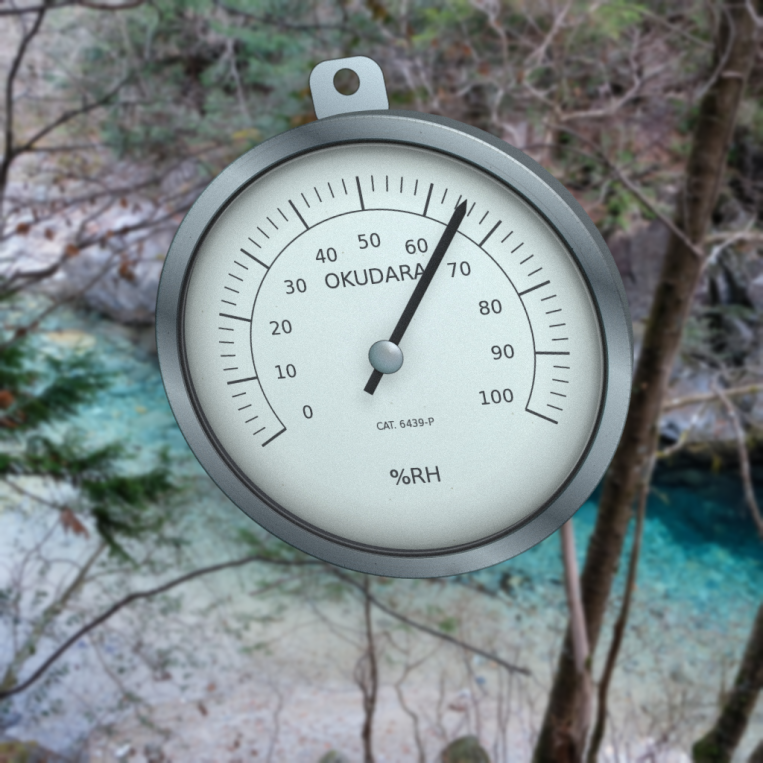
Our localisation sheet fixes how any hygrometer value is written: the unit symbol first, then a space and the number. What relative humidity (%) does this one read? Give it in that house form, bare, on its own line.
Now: % 65
